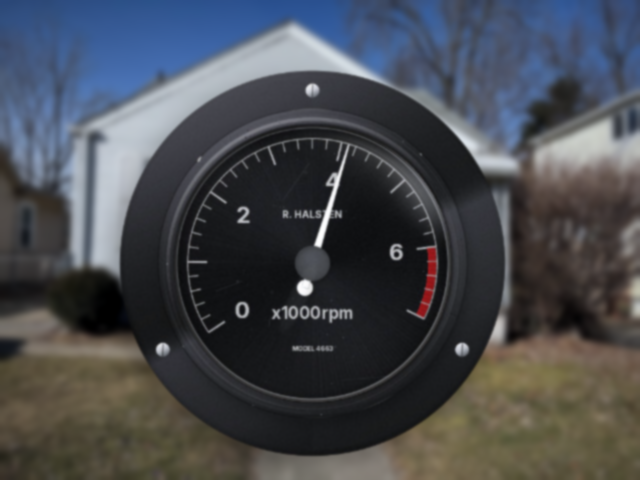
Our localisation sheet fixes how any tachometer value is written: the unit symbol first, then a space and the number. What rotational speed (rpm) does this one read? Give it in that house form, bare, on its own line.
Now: rpm 4100
